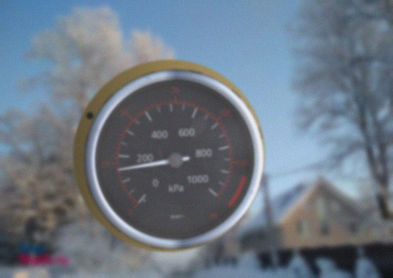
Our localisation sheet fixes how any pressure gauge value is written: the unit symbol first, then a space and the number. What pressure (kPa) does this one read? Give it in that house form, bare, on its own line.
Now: kPa 150
